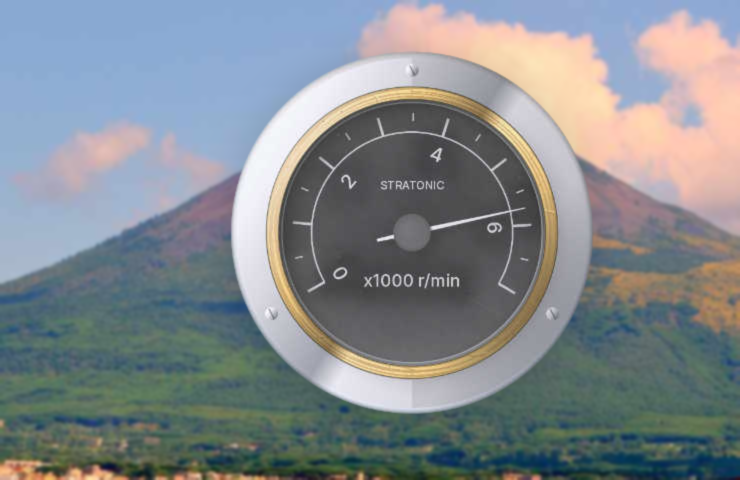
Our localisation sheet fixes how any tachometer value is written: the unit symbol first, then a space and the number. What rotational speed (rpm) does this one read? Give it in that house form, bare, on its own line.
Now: rpm 5750
